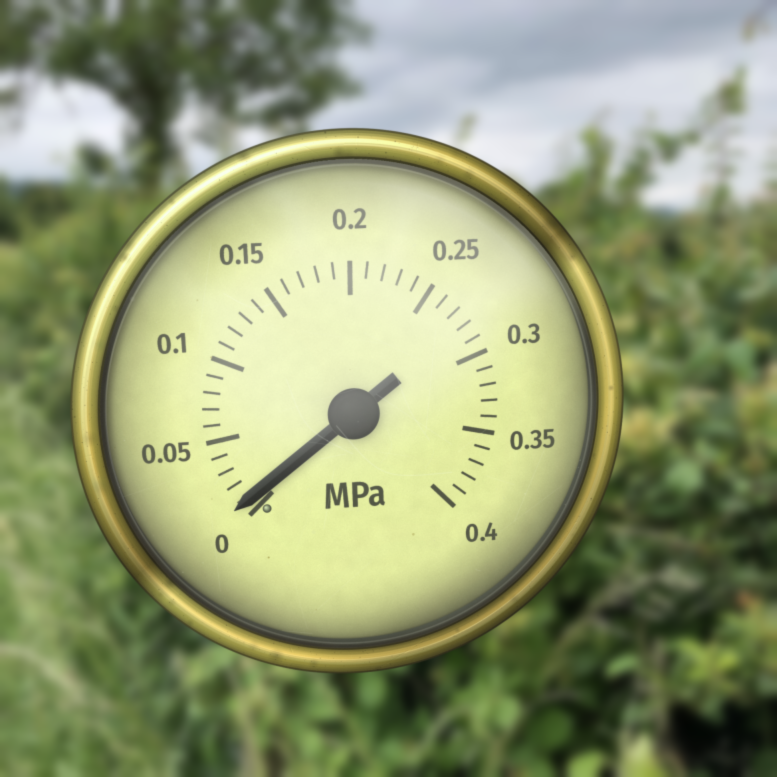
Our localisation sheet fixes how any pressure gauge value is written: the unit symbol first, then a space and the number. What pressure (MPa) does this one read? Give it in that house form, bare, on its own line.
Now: MPa 0.01
